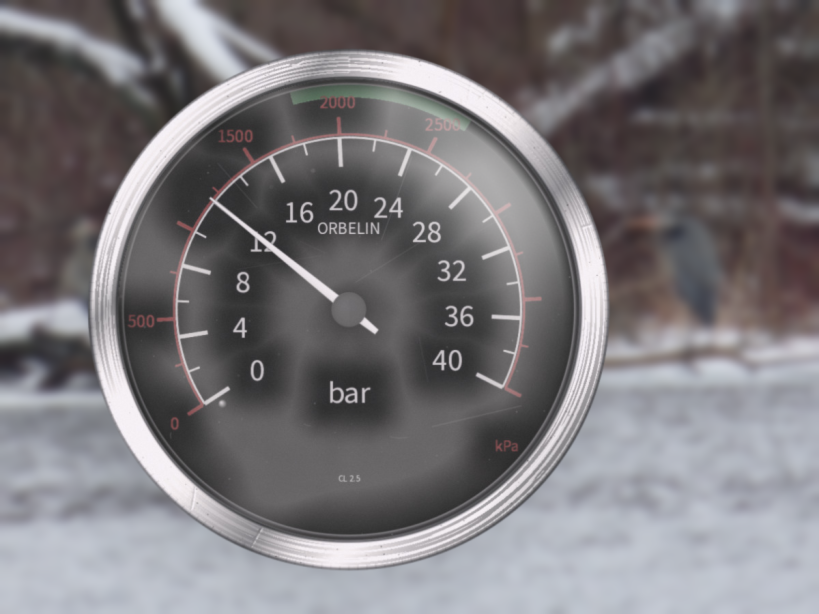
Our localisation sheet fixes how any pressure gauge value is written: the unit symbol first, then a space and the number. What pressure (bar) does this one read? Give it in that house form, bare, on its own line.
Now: bar 12
